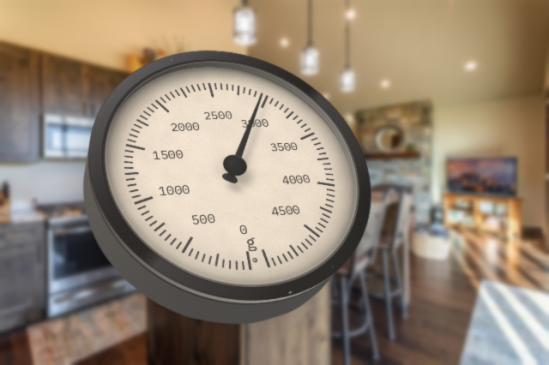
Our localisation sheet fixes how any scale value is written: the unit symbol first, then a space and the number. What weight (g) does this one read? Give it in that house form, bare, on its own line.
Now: g 2950
